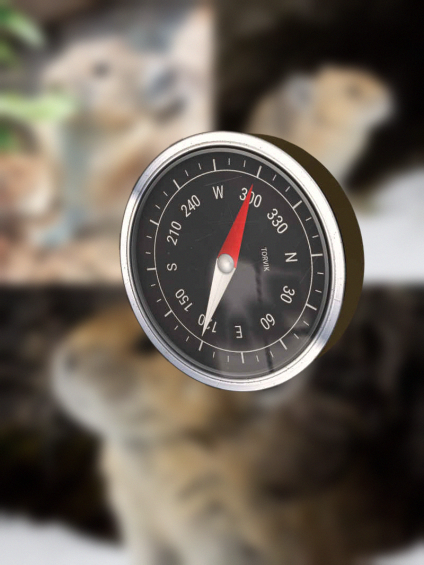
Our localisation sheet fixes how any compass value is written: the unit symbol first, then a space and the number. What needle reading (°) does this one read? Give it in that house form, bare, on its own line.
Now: ° 300
